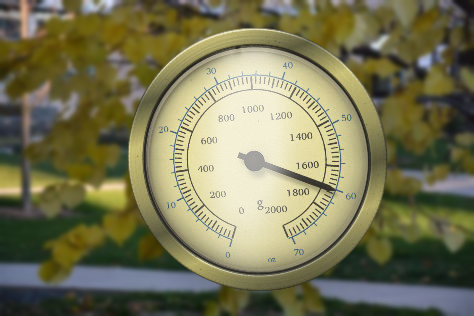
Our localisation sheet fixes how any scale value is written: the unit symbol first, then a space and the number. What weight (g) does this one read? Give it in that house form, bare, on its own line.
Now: g 1700
